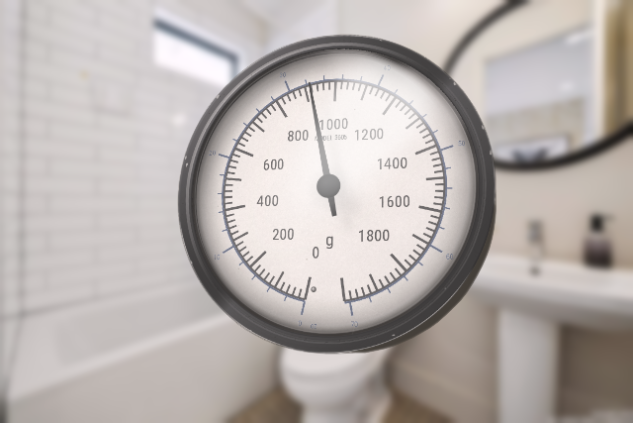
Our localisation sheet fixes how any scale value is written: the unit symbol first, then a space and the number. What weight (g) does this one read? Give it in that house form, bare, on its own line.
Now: g 920
